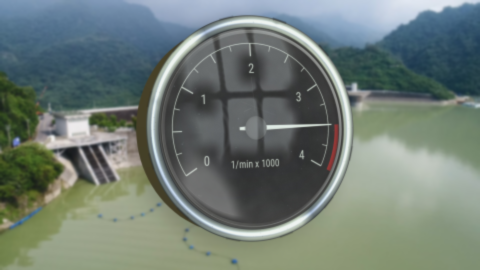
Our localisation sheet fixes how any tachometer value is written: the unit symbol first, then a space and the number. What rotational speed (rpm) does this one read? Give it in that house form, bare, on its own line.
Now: rpm 3500
